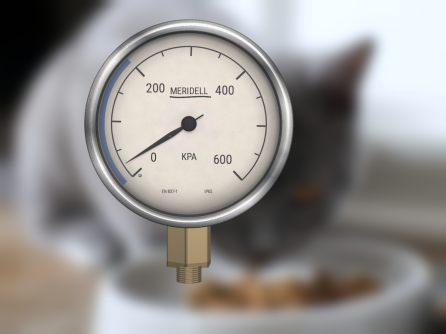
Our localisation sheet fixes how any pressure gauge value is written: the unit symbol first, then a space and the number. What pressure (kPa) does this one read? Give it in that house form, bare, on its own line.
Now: kPa 25
